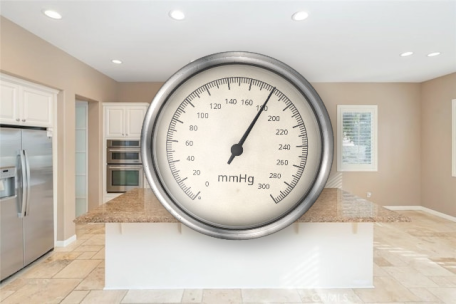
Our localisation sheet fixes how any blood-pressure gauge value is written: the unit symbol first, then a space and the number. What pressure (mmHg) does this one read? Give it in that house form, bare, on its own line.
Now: mmHg 180
